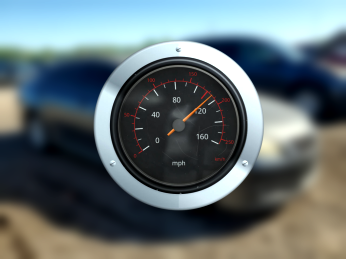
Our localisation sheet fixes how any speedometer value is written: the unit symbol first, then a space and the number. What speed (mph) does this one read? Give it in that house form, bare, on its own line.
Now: mph 115
